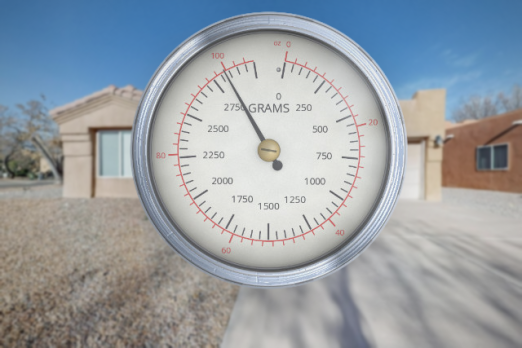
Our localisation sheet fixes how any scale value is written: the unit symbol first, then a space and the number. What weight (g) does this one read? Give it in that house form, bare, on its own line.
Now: g 2825
